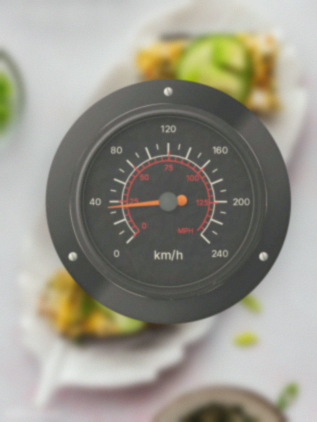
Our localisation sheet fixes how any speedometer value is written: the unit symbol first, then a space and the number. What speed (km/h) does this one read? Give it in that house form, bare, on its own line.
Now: km/h 35
